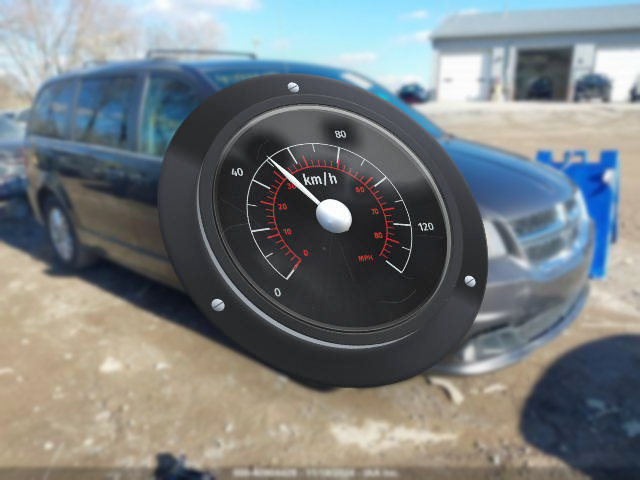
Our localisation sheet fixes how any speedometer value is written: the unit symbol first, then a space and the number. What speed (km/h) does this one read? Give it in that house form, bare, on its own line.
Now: km/h 50
